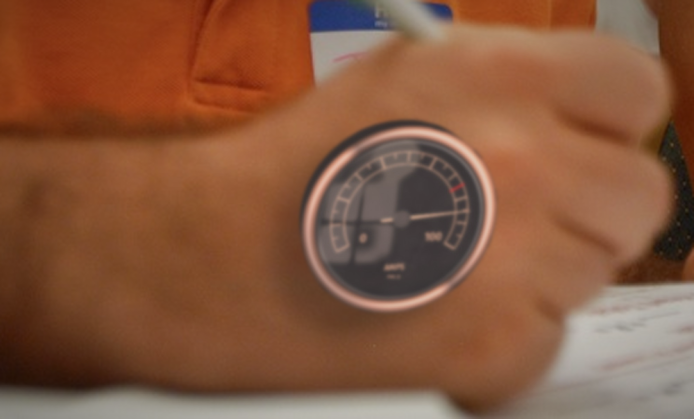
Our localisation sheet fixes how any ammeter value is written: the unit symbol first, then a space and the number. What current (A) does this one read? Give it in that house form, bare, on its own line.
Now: A 85
